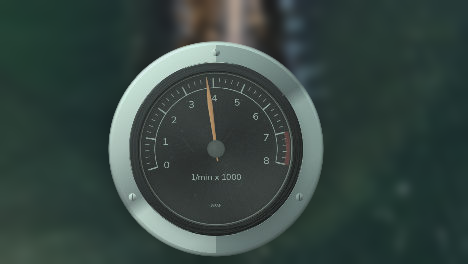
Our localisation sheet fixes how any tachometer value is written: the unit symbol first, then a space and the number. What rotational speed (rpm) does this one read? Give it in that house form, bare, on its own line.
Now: rpm 3800
